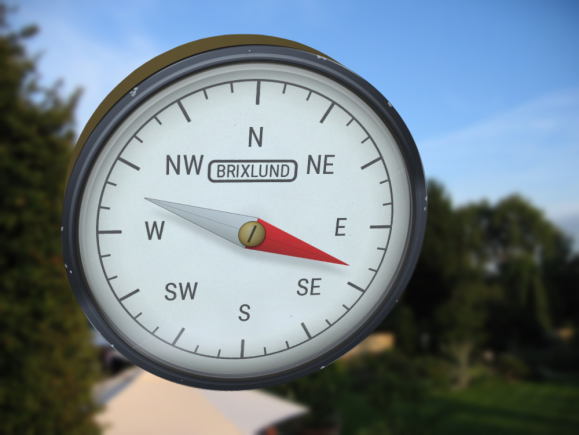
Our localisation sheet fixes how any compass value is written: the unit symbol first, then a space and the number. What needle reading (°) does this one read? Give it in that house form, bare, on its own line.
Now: ° 110
